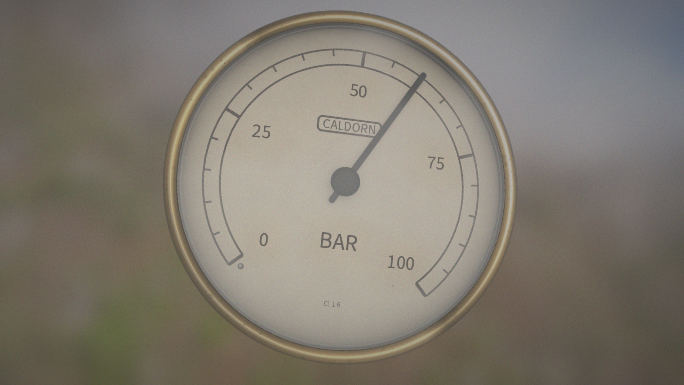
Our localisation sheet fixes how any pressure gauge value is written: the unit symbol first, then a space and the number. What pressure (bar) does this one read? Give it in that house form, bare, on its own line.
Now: bar 60
